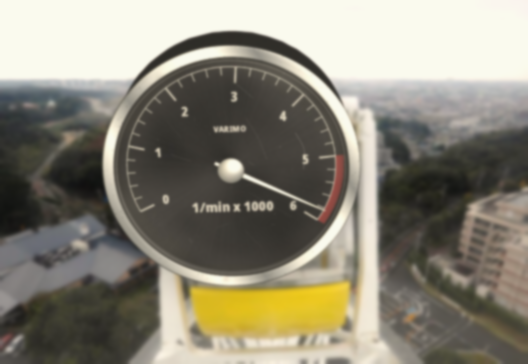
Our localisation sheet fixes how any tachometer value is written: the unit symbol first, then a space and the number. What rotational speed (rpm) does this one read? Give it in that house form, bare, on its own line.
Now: rpm 5800
